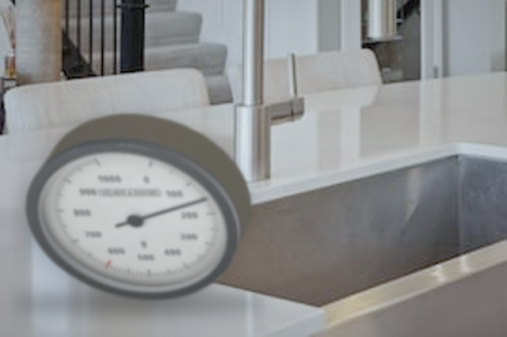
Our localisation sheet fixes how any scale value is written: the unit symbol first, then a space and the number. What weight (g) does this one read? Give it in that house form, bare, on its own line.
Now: g 150
